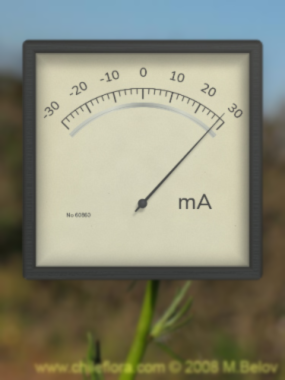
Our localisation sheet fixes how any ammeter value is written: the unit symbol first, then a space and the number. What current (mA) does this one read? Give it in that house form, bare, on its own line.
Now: mA 28
